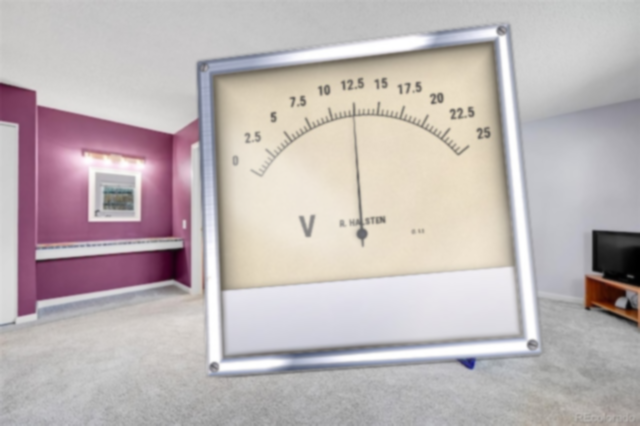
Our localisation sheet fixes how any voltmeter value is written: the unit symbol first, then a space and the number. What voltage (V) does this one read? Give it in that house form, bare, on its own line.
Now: V 12.5
